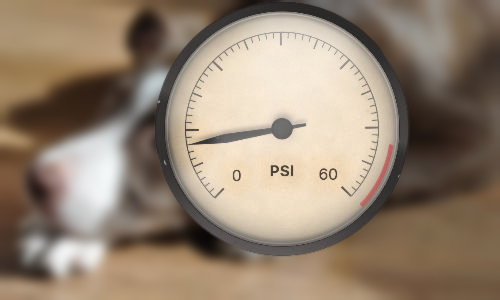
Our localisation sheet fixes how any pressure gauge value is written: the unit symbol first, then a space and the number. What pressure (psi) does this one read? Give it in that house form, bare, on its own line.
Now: psi 8
